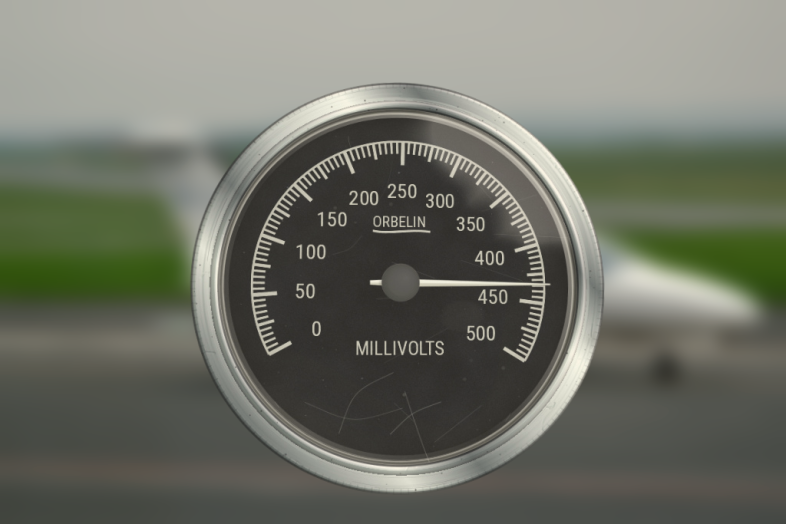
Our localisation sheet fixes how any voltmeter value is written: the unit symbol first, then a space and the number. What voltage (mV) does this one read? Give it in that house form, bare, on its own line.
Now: mV 435
